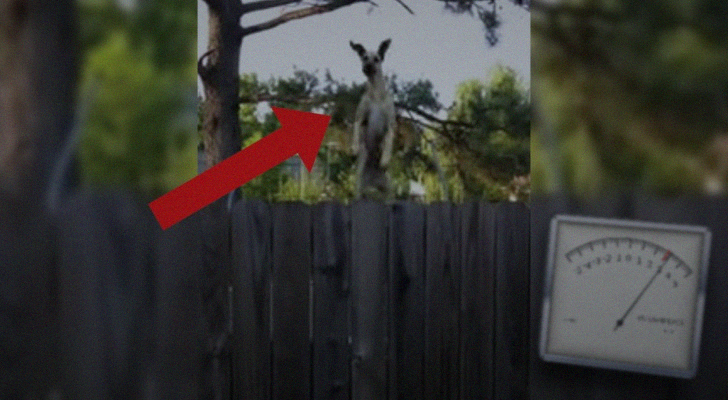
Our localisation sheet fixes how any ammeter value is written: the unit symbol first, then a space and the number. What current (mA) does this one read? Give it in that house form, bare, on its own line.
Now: mA 3
